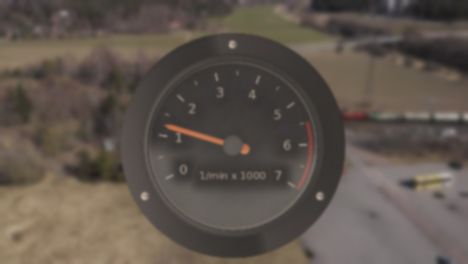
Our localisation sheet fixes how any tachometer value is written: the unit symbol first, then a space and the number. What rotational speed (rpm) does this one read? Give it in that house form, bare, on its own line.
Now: rpm 1250
